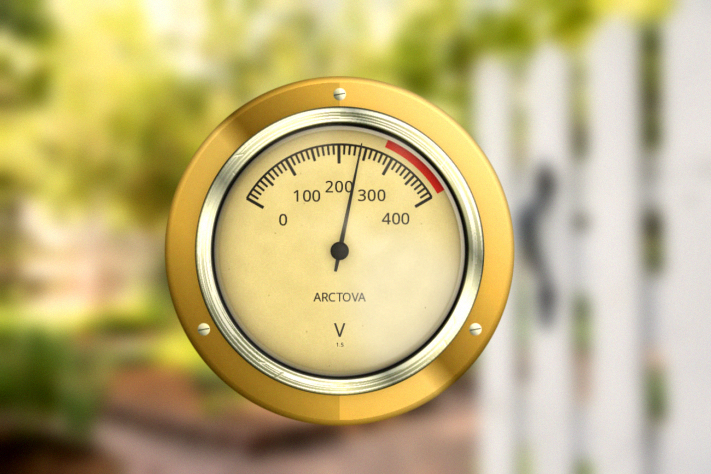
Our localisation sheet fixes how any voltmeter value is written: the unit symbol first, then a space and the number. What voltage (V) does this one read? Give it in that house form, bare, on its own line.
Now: V 240
